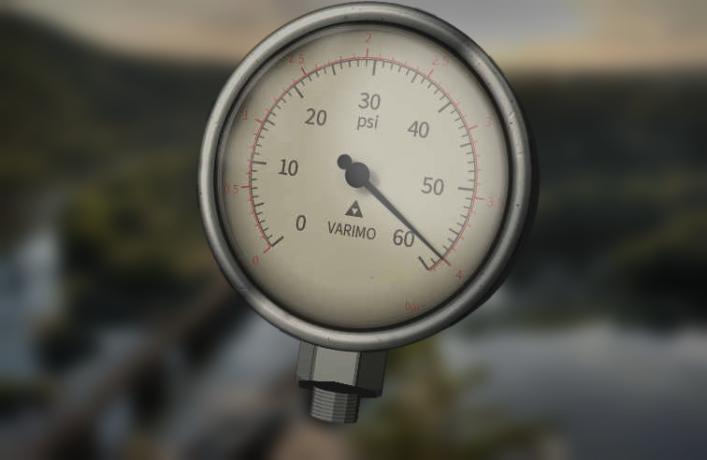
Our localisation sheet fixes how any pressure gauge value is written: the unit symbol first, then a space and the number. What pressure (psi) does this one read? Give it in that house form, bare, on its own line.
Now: psi 58
